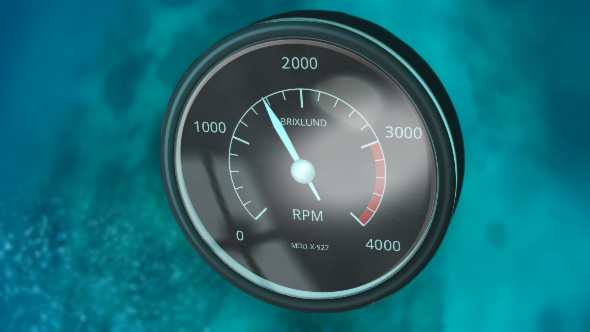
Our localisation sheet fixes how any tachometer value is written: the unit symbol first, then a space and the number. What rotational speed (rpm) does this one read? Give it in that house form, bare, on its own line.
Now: rpm 1600
